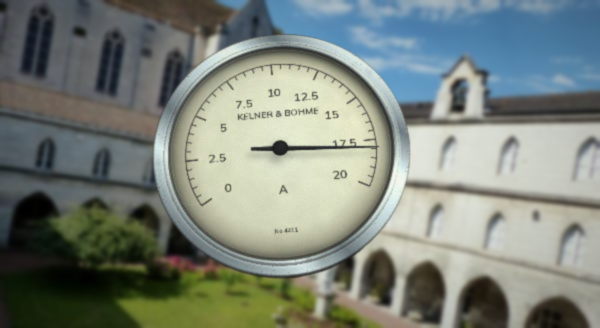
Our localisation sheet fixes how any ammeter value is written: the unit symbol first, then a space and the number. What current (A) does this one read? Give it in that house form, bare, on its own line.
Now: A 18
